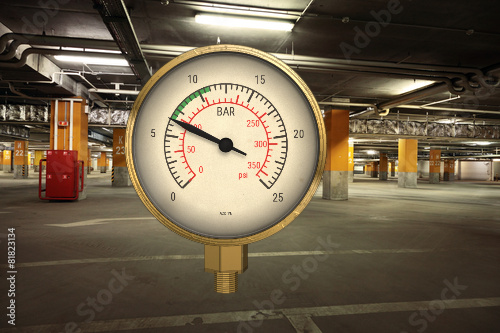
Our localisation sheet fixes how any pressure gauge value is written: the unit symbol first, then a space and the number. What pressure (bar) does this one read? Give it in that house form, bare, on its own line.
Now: bar 6.5
